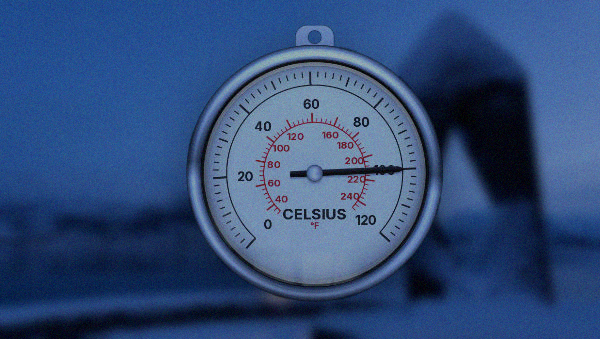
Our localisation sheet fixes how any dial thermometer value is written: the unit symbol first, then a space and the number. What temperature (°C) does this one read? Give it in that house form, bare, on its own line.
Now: °C 100
